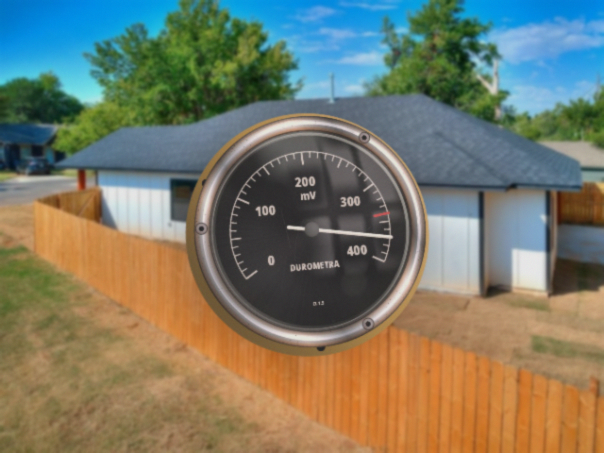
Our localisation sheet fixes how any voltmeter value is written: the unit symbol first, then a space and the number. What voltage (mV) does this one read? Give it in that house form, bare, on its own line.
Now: mV 370
